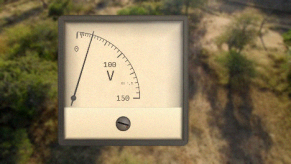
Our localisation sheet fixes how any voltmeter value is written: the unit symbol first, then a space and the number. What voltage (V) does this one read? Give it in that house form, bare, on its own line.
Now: V 50
